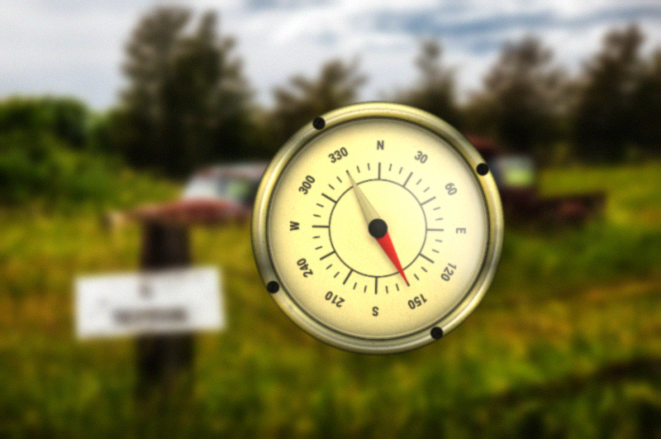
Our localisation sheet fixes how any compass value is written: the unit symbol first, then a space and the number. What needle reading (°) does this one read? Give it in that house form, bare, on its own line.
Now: ° 150
